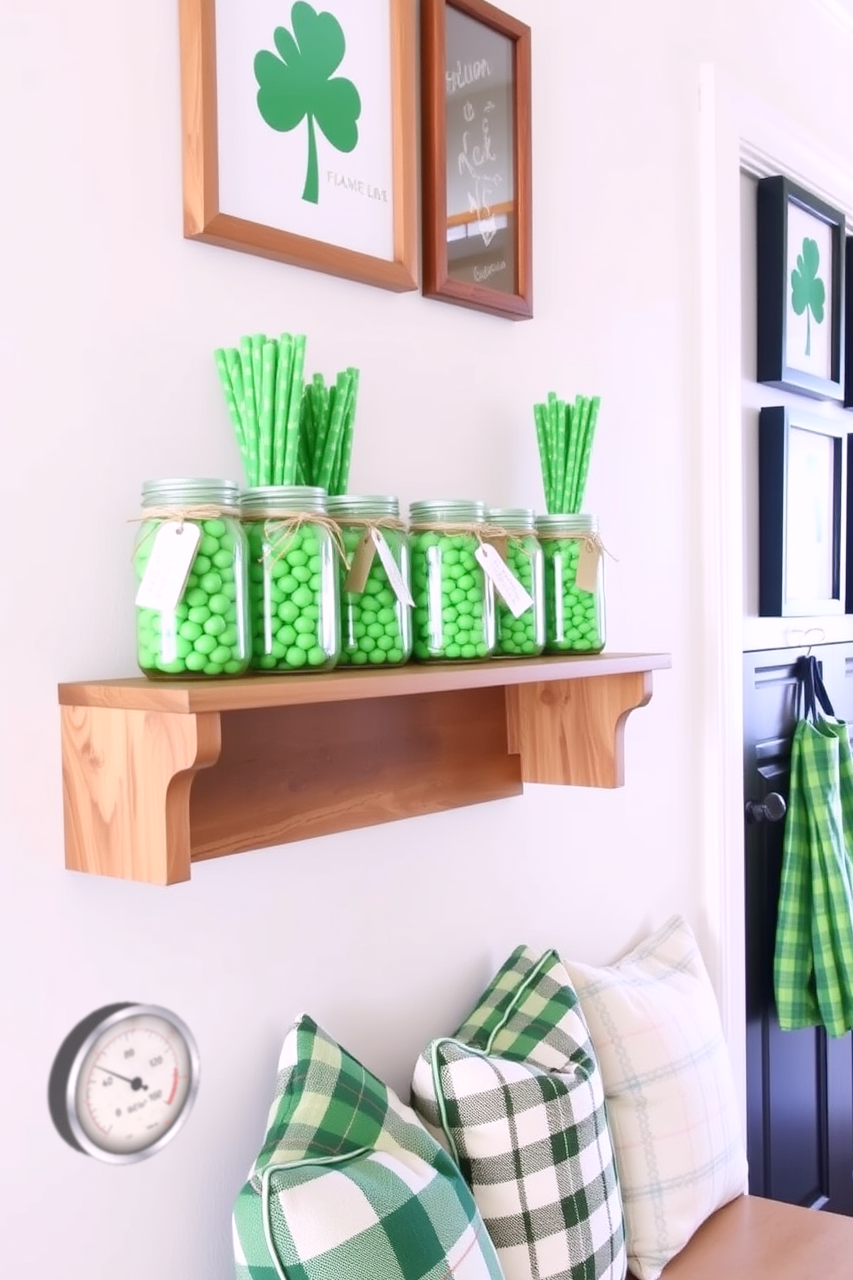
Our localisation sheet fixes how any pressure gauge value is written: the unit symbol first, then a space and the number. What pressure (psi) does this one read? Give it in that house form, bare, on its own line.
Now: psi 50
